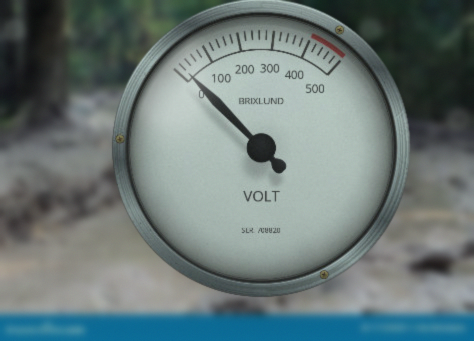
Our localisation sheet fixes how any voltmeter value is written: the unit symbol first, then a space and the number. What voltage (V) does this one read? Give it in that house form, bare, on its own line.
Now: V 20
